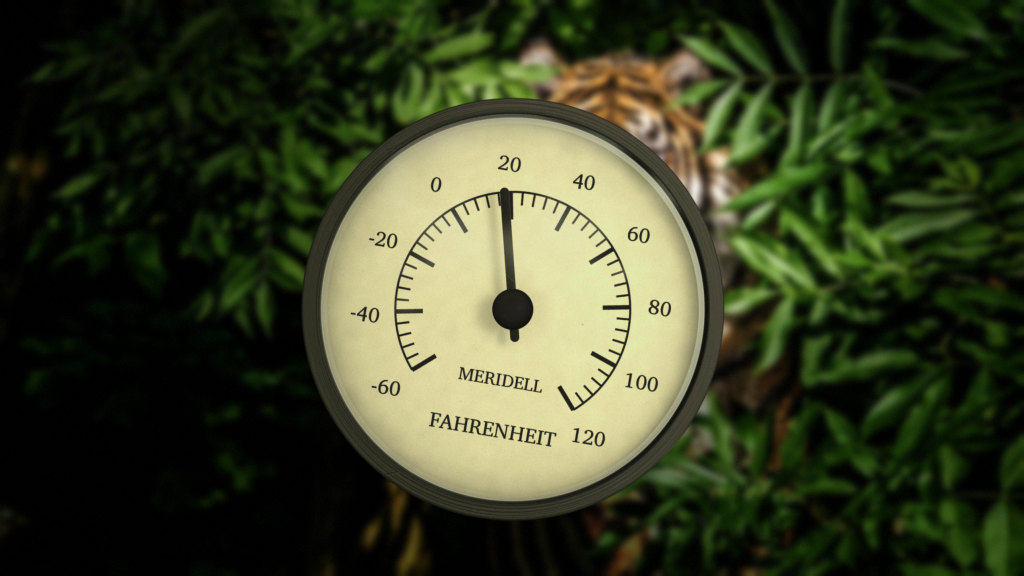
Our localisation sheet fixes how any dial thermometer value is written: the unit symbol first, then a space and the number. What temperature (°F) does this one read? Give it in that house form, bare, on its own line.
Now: °F 18
